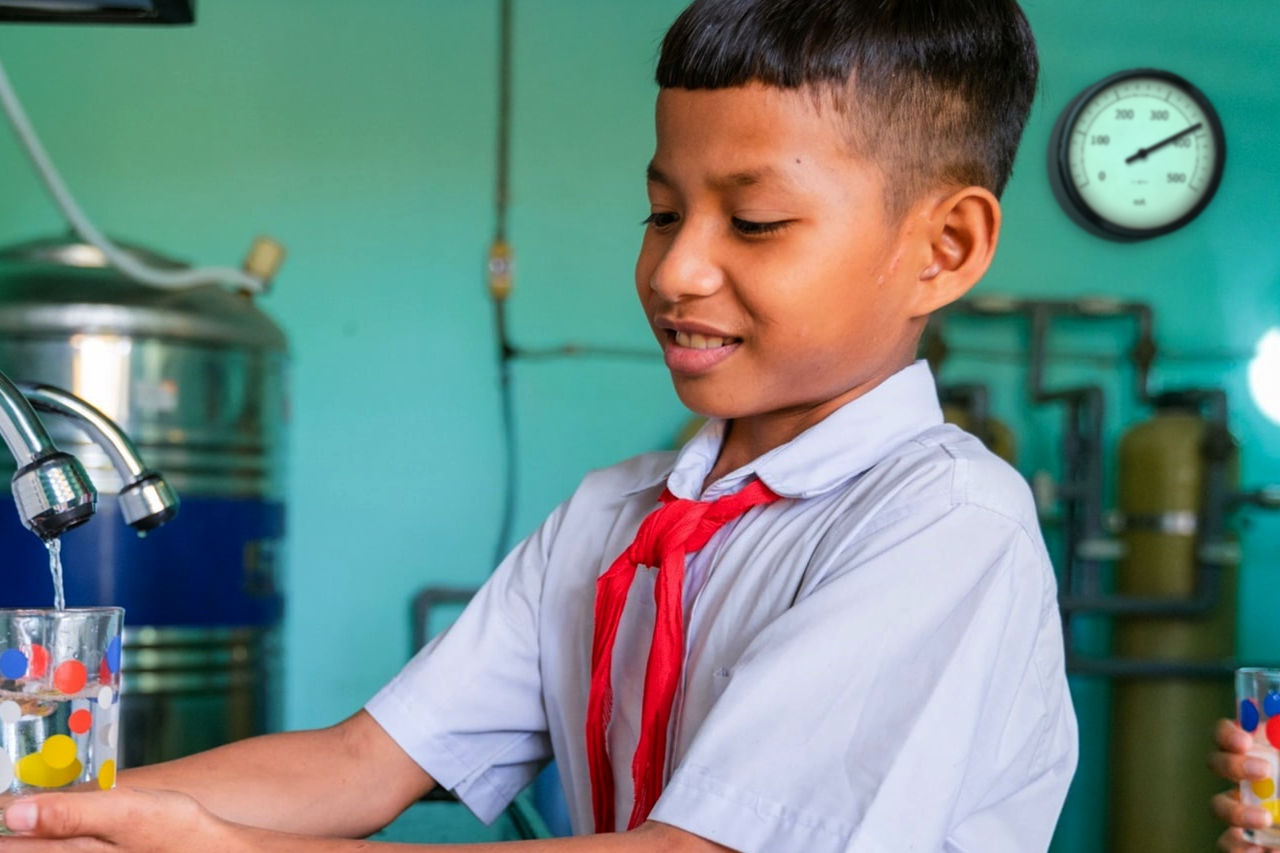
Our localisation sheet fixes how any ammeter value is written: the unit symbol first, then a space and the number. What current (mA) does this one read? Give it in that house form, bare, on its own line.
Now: mA 380
